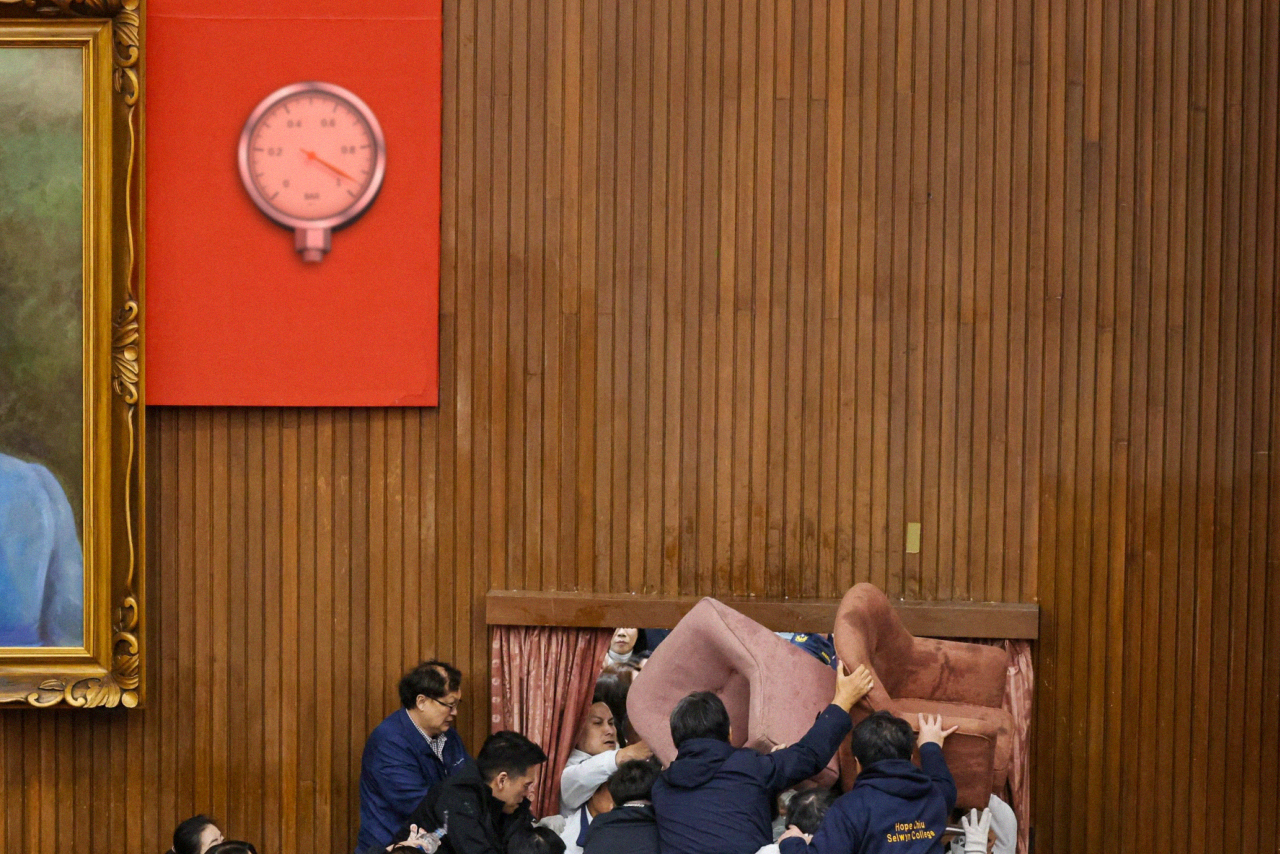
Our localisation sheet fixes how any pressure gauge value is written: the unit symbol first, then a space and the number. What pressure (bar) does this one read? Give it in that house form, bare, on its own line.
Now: bar 0.95
